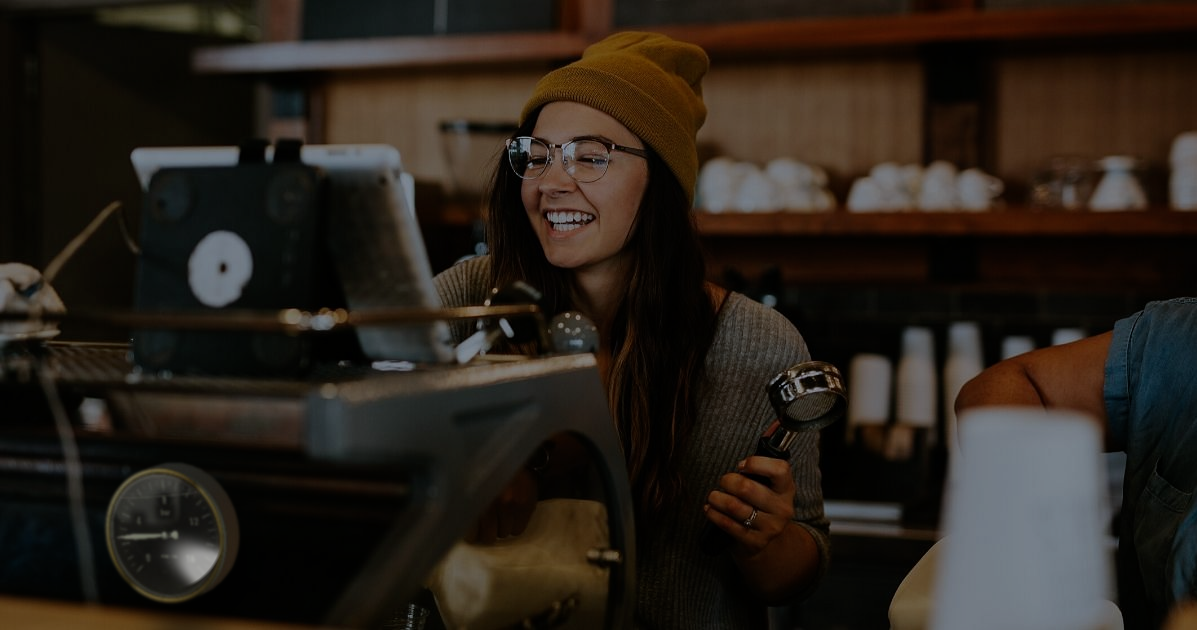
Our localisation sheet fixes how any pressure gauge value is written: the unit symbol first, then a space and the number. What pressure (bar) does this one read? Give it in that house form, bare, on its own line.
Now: bar 2.5
